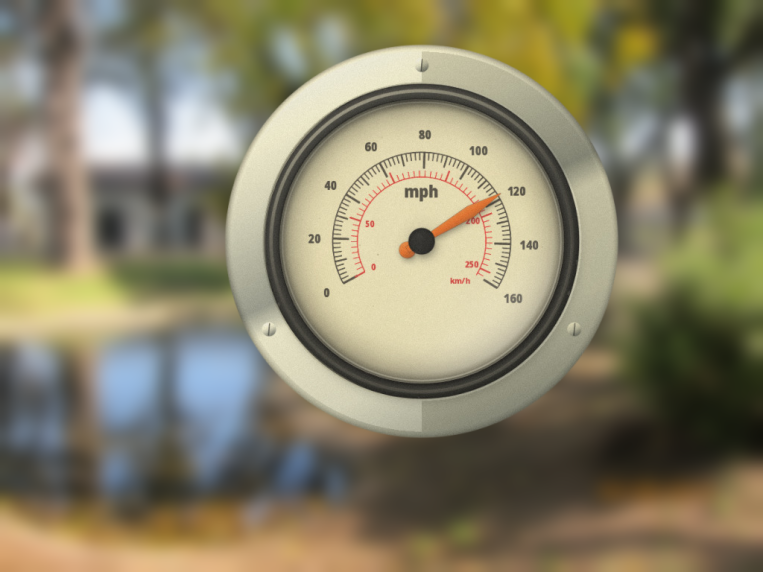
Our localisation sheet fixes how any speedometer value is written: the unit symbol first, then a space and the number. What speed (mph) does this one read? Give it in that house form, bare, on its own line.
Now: mph 118
